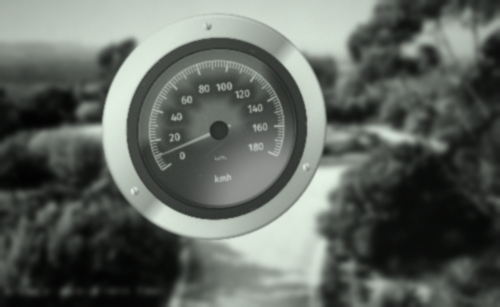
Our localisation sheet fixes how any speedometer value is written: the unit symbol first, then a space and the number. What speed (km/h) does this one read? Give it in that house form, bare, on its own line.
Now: km/h 10
